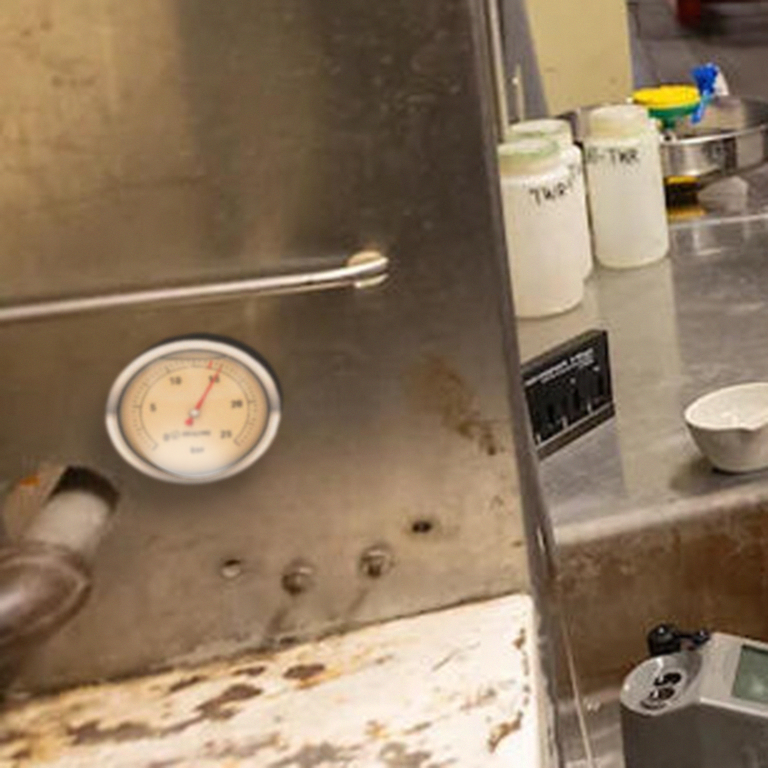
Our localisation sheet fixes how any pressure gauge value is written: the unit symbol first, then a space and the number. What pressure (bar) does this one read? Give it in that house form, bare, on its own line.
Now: bar 15
